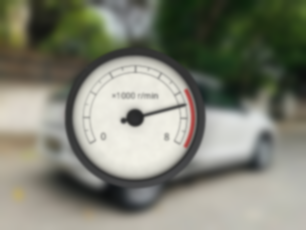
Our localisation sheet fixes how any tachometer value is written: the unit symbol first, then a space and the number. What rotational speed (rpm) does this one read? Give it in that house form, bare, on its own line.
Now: rpm 6500
